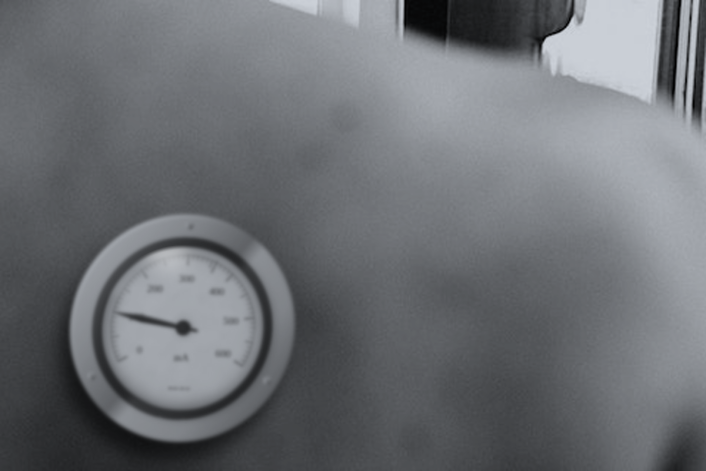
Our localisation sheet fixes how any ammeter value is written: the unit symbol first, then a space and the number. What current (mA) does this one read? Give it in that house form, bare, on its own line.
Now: mA 100
